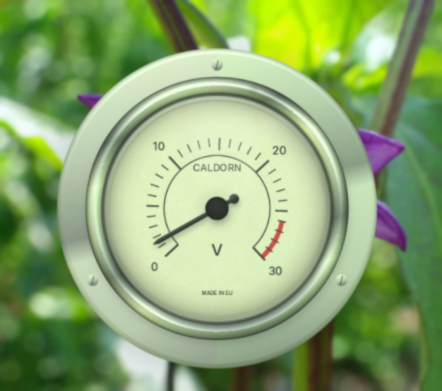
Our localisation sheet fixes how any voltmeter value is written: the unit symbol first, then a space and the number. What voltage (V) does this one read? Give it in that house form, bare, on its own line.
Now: V 1.5
